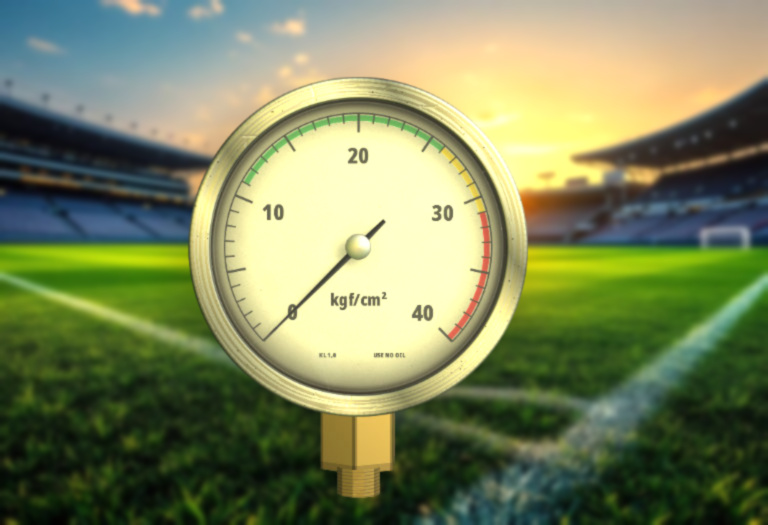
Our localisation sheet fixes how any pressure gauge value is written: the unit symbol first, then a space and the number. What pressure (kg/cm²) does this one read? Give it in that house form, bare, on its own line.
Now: kg/cm² 0
